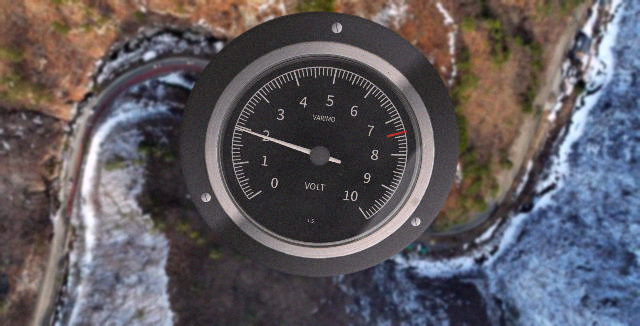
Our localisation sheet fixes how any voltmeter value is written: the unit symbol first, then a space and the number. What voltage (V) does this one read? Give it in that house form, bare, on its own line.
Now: V 2
